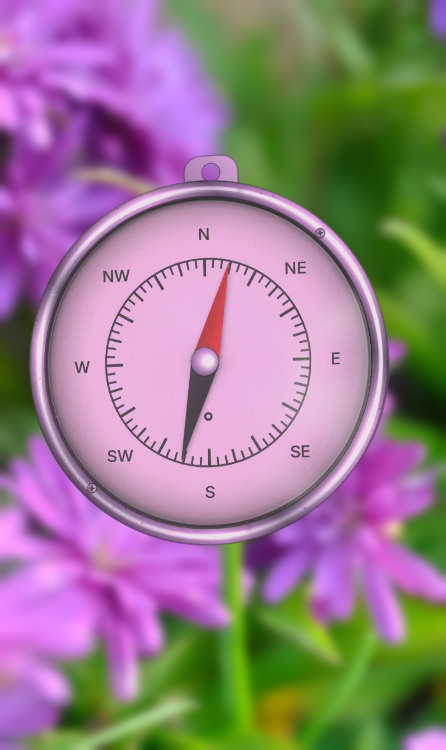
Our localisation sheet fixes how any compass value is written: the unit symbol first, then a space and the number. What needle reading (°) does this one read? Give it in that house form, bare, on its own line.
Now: ° 15
